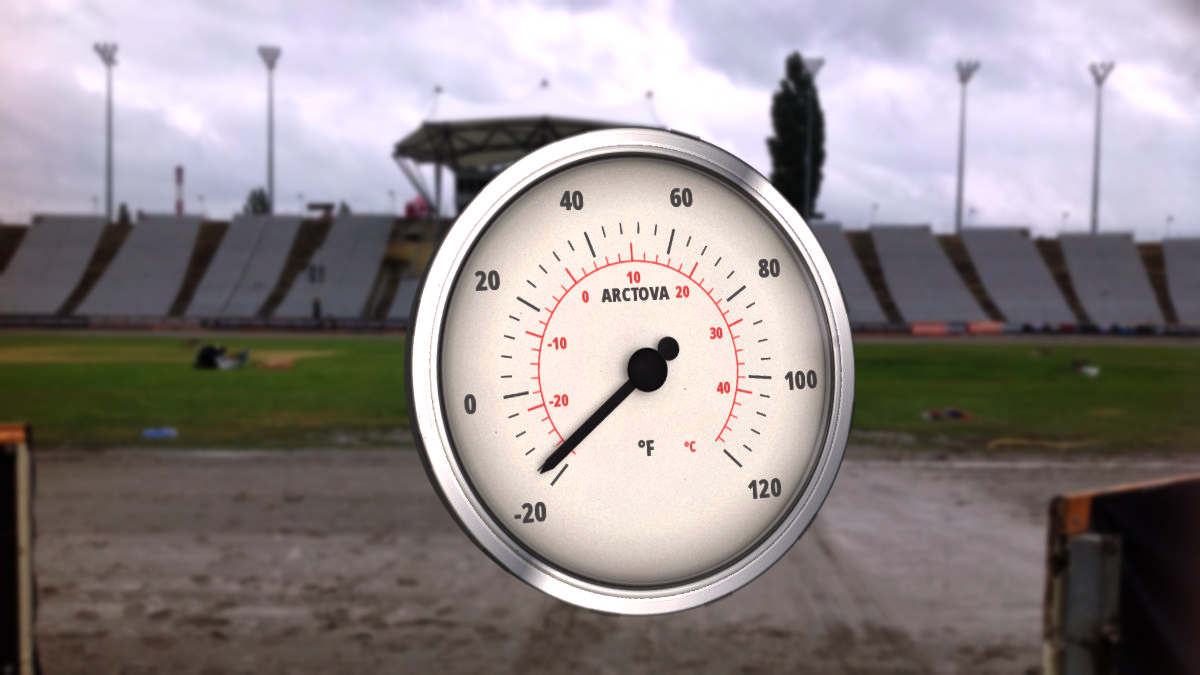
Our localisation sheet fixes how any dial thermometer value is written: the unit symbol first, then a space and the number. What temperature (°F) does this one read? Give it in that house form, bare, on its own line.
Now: °F -16
